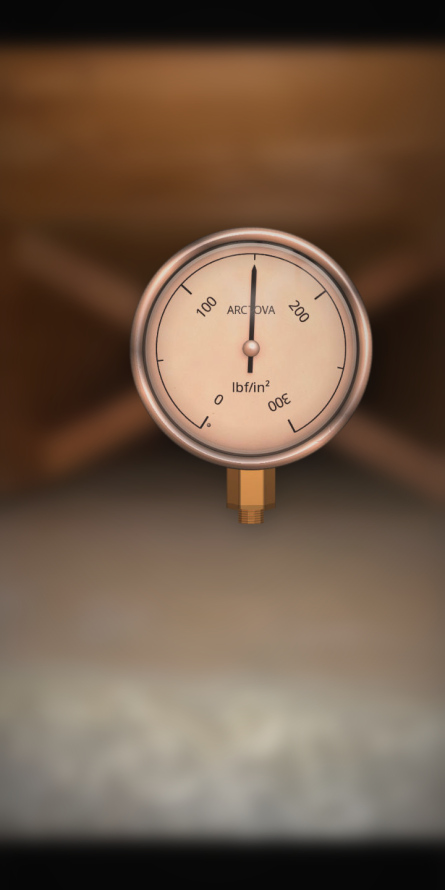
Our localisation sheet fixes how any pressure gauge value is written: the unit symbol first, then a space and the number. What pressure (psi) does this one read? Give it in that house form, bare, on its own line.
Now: psi 150
